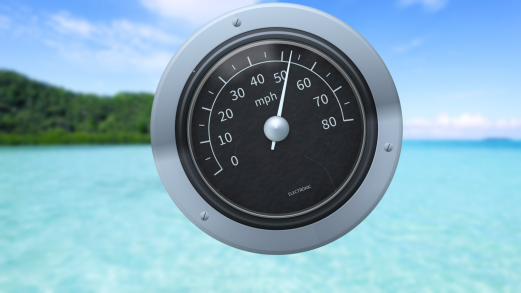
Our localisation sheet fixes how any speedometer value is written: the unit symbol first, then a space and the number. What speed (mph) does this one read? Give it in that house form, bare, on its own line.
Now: mph 52.5
